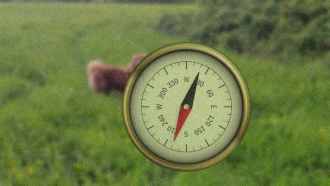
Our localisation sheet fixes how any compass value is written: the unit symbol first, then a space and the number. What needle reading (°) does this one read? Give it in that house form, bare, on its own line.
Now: ° 200
